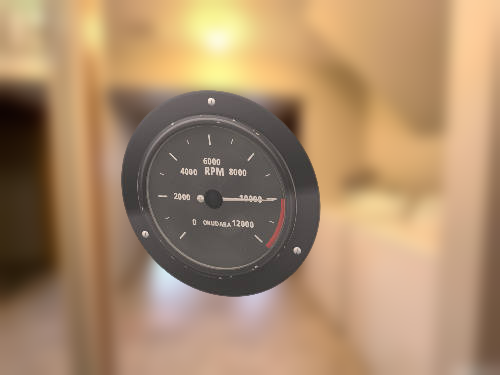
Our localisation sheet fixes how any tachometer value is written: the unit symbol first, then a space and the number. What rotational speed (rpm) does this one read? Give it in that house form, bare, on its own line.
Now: rpm 10000
